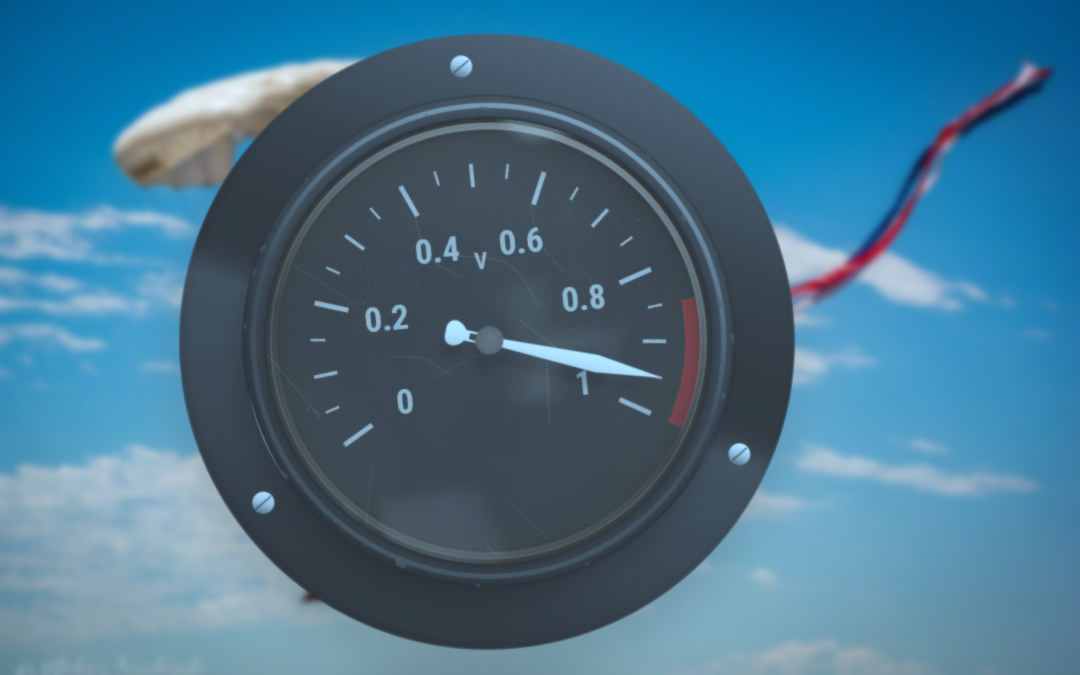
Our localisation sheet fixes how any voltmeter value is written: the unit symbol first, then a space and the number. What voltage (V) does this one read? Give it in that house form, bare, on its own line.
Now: V 0.95
